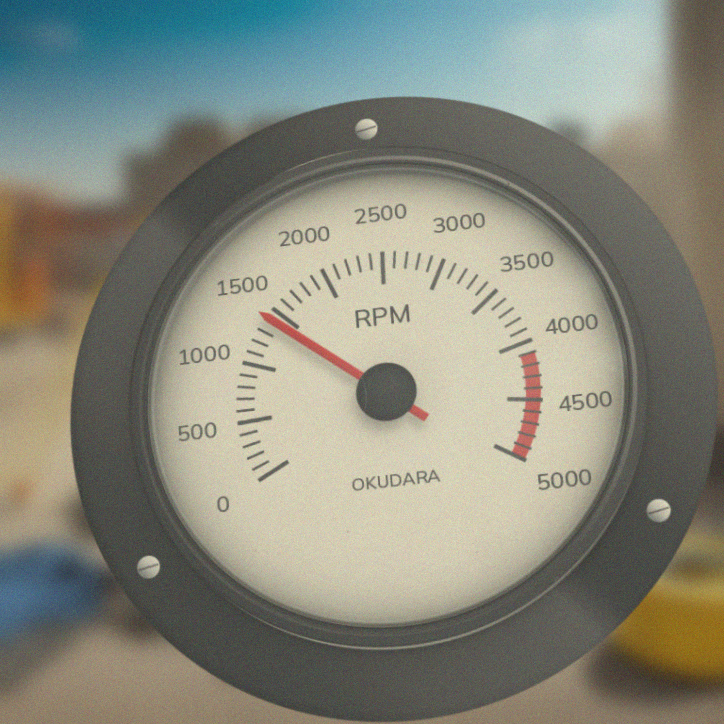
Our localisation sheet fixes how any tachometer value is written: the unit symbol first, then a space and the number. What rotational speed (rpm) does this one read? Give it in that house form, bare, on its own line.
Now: rpm 1400
